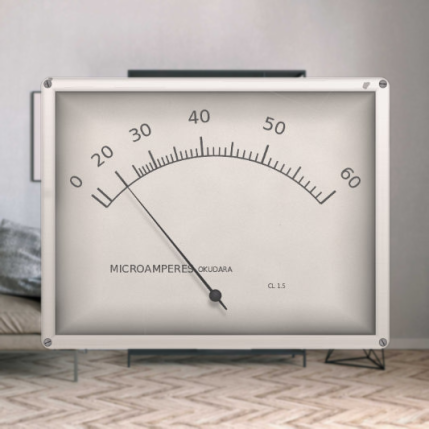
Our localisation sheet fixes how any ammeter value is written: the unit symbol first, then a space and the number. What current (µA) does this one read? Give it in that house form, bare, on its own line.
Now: µA 20
